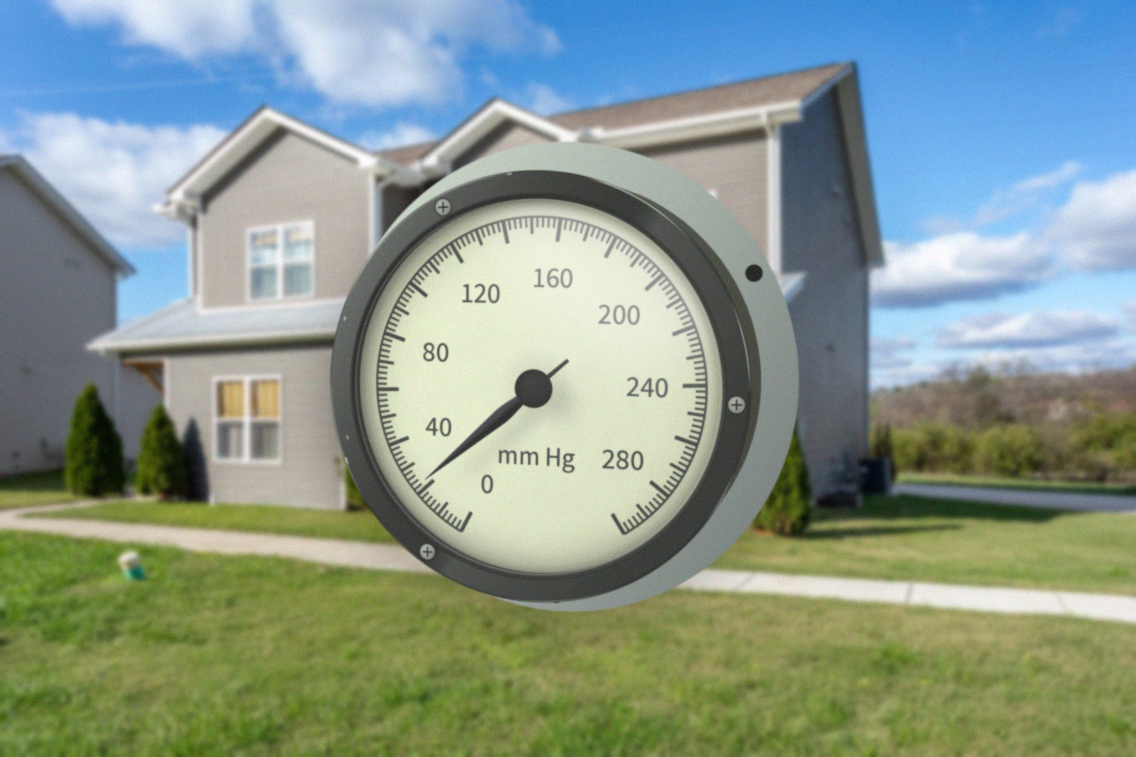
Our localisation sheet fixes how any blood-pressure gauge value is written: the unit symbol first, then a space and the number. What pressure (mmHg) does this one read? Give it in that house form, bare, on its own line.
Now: mmHg 22
